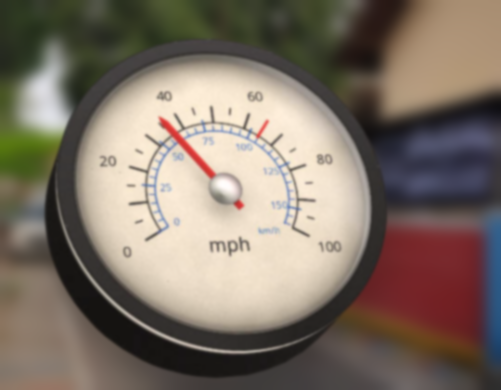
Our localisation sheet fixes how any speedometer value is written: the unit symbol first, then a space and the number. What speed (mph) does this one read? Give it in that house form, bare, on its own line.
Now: mph 35
